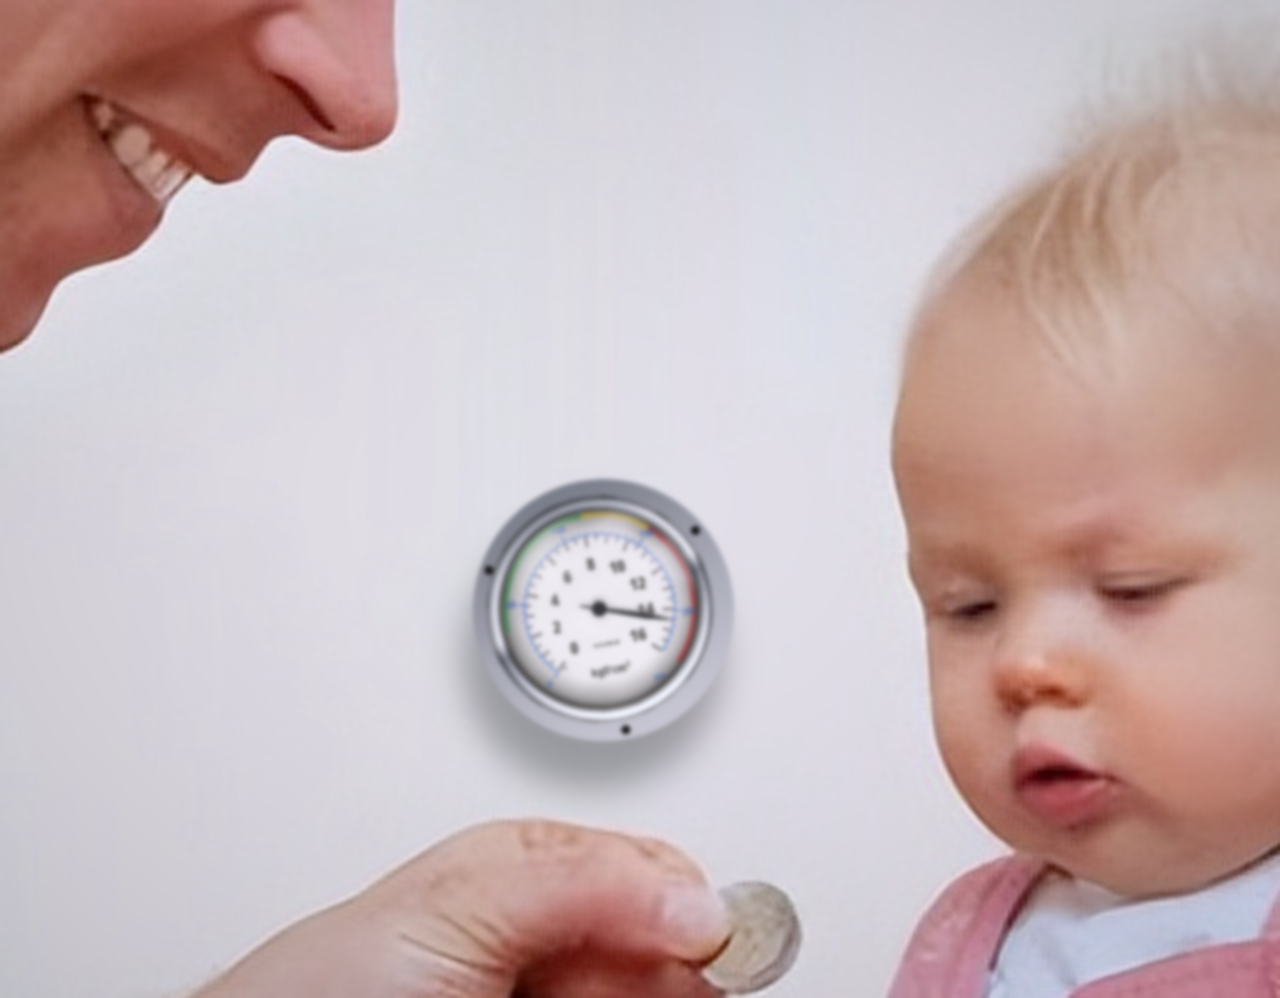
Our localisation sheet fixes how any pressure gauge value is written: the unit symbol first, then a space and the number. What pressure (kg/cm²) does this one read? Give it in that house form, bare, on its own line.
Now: kg/cm² 14.5
